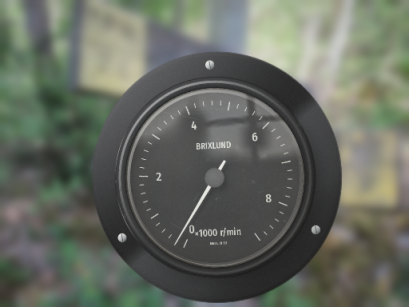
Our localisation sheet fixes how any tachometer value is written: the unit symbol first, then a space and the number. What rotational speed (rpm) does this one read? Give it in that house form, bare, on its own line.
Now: rpm 200
